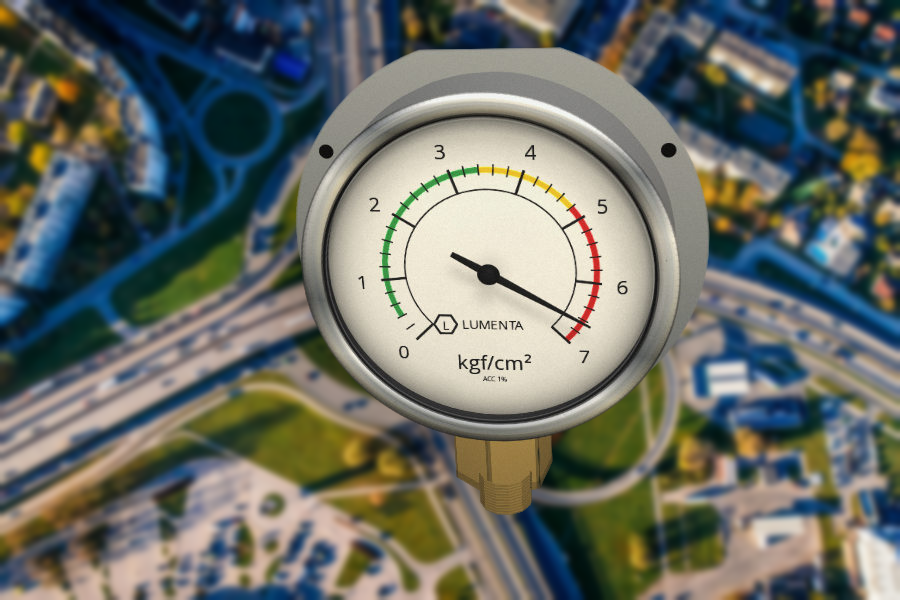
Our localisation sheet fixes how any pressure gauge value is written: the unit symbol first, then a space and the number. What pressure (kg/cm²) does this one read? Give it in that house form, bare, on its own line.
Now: kg/cm² 6.6
